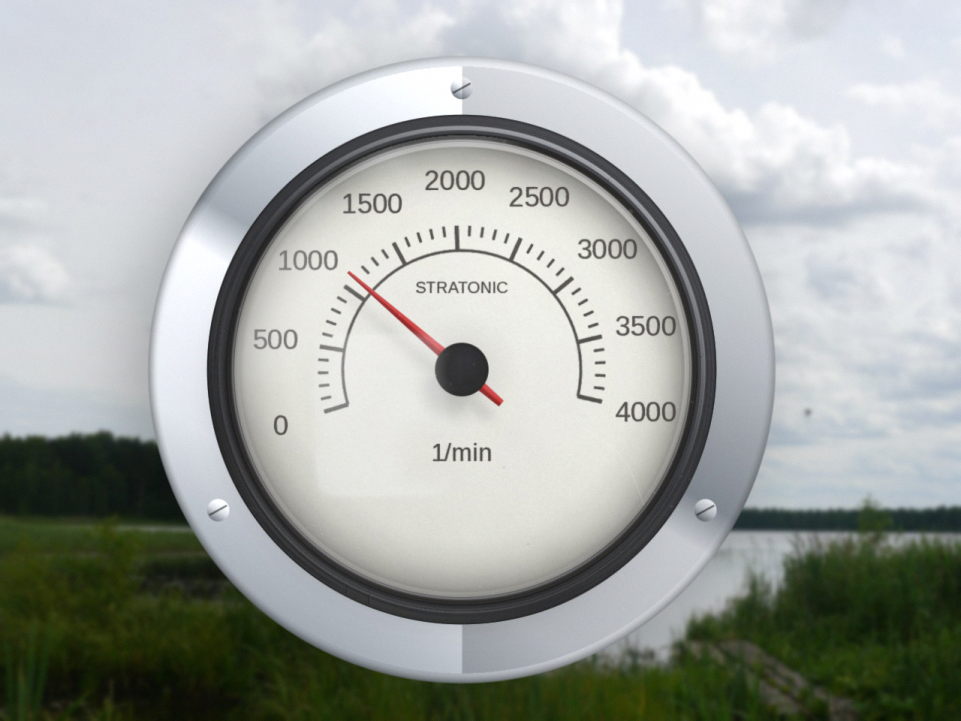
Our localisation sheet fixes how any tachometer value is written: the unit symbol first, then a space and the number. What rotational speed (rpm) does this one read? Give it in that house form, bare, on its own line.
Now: rpm 1100
